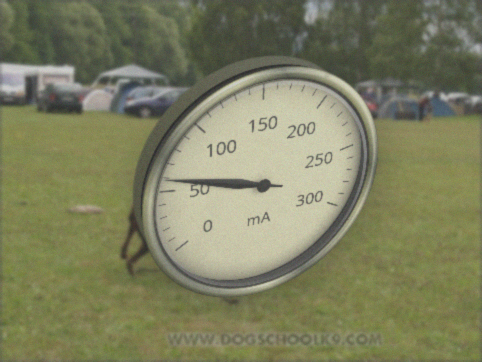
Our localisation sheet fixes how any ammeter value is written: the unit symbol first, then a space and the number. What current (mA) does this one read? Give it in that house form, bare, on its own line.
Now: mA 60
